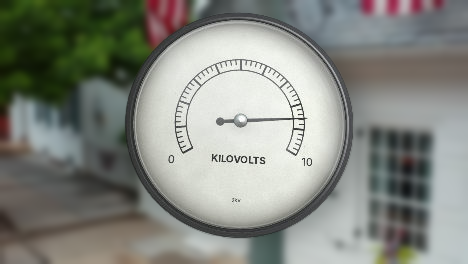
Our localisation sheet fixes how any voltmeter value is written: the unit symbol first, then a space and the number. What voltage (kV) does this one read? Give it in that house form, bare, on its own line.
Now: kV 8.6
